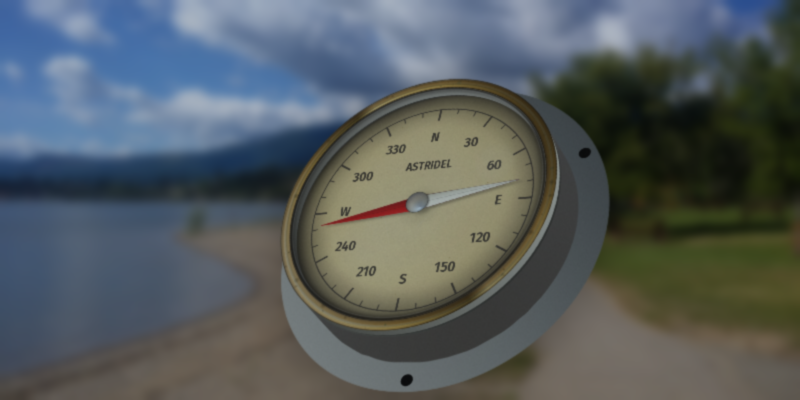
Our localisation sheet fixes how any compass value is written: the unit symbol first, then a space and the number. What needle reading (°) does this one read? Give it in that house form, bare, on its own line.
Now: ° 260
